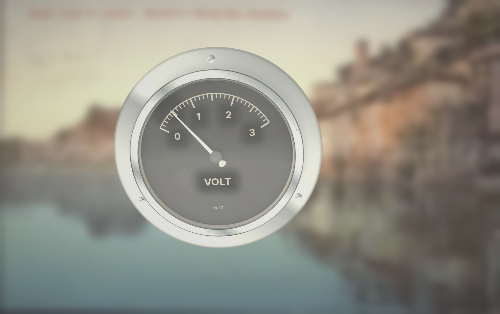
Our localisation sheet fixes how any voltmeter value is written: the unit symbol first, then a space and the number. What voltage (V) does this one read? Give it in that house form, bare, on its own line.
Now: V 0.5
